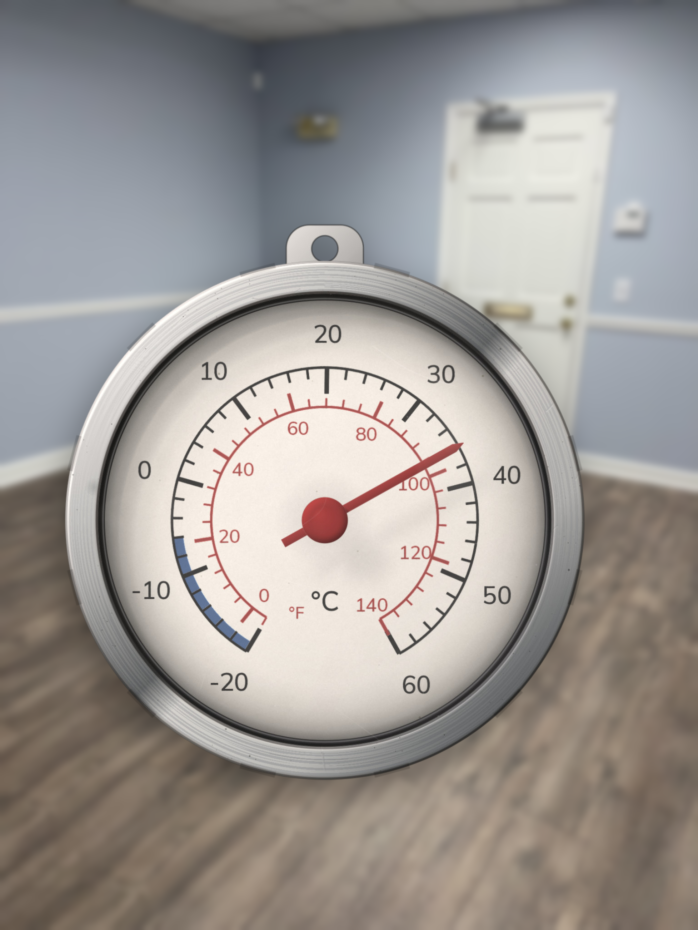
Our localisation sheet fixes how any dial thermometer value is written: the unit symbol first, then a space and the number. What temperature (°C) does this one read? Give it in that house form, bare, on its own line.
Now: °C 36
